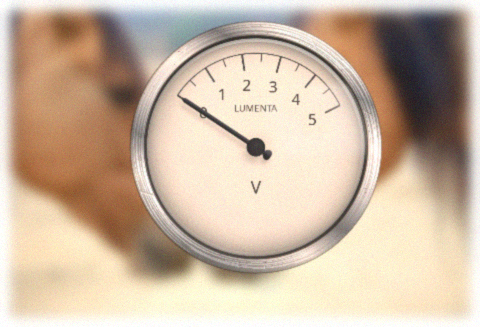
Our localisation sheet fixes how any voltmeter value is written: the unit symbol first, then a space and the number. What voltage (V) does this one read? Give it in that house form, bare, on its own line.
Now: V 0
